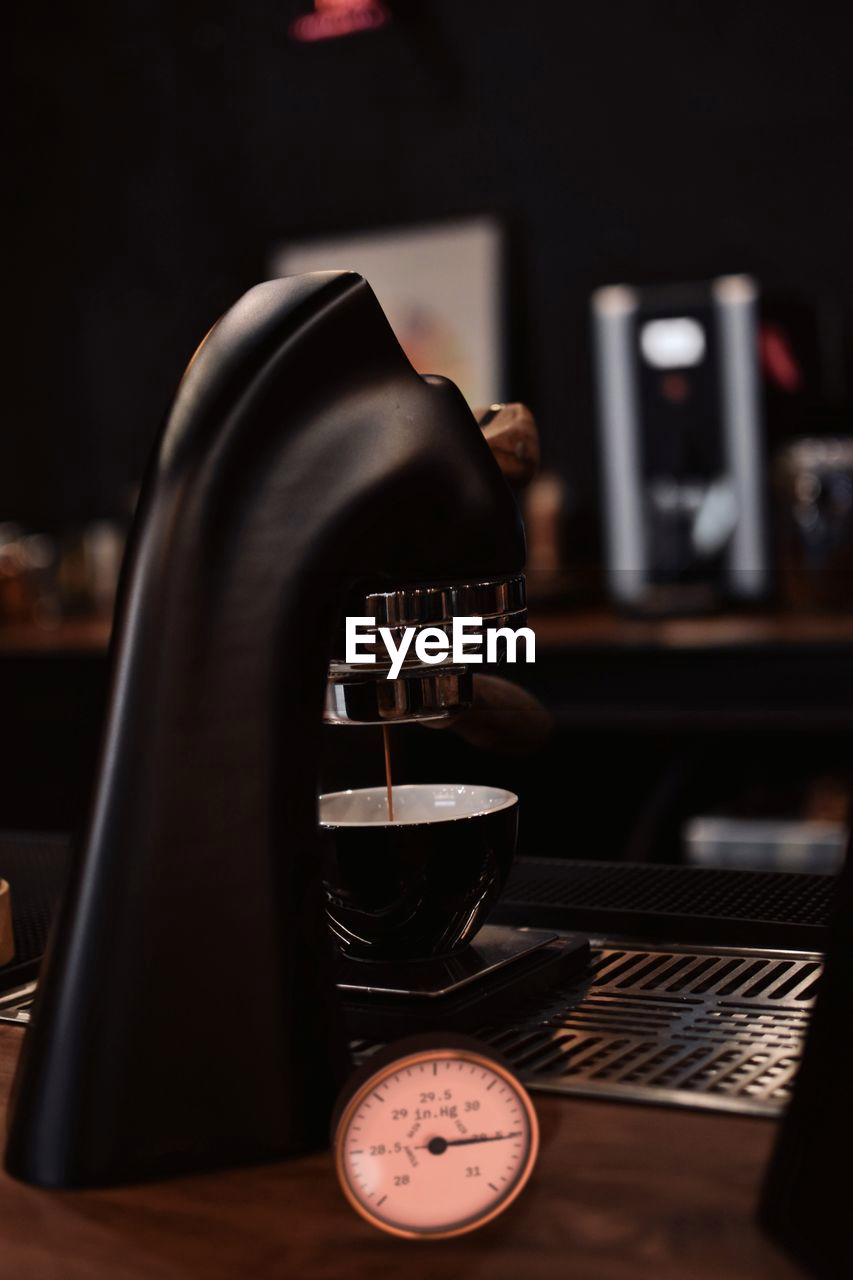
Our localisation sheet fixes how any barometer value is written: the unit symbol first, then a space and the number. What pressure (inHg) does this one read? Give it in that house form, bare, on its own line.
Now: inHg 30.5
